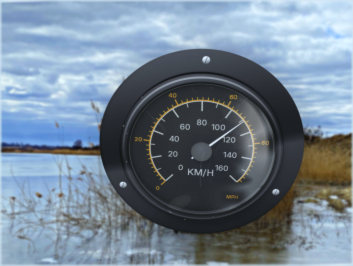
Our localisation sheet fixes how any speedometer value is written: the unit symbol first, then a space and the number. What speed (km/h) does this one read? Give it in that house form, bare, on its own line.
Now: km/h 110
